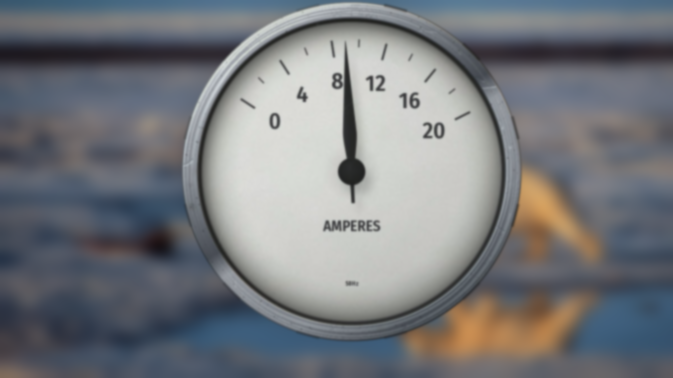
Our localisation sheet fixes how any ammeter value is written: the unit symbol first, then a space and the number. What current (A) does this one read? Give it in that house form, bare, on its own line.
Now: A 9
